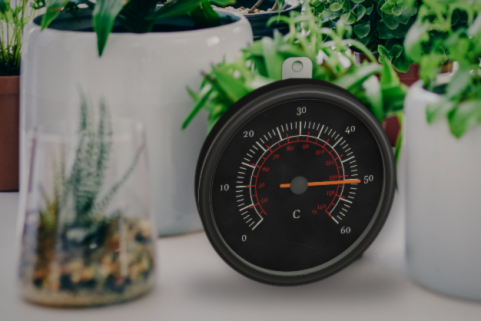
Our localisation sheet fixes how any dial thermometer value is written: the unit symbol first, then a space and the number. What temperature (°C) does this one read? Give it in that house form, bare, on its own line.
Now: °C 50
